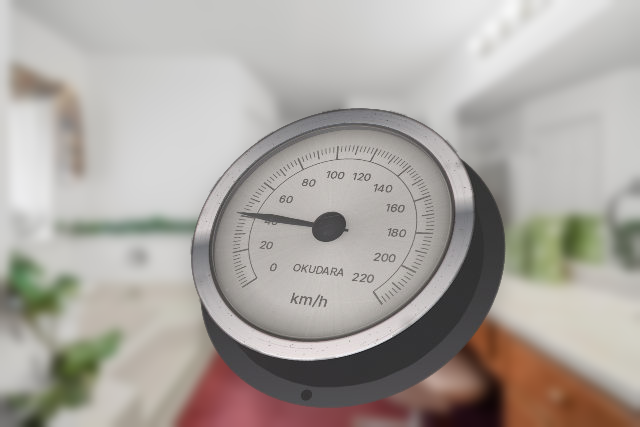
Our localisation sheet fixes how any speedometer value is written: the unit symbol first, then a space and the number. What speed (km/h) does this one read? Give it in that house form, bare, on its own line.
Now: km/h 40
